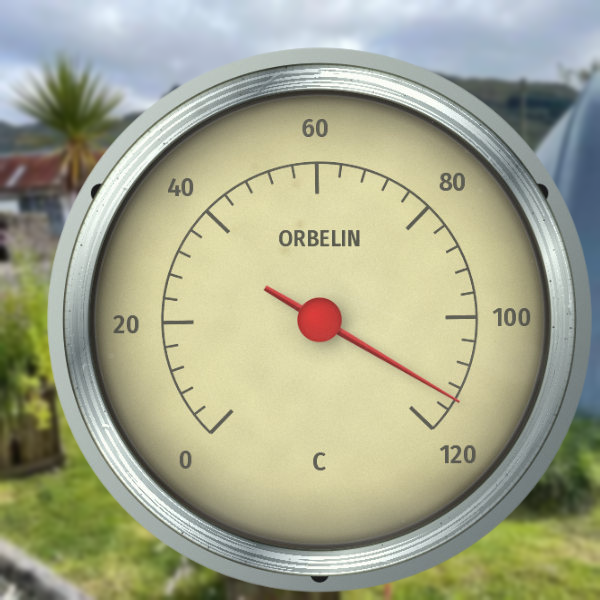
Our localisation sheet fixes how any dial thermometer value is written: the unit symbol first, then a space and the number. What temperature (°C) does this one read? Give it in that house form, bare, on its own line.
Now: °C 114
